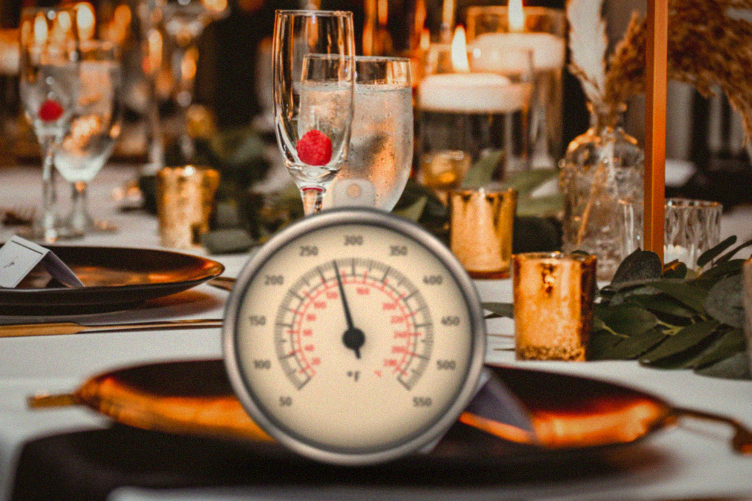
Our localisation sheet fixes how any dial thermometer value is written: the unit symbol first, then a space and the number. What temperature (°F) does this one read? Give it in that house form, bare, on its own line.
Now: °F 275
